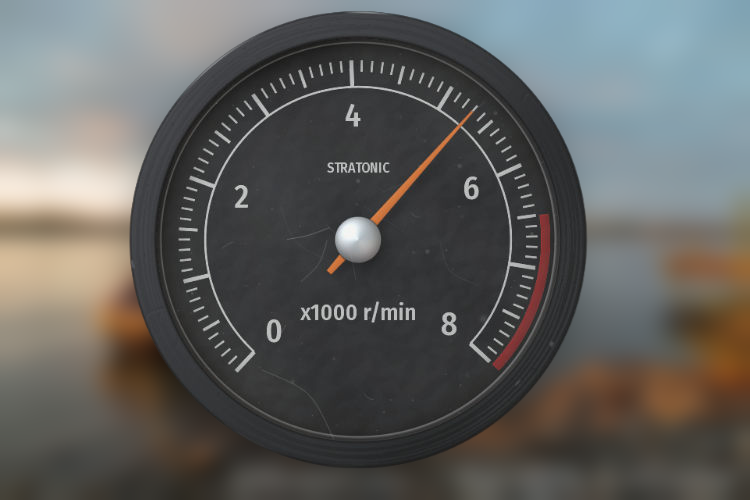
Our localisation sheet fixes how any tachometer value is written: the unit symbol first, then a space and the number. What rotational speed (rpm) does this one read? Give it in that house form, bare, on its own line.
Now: rpm 5300
